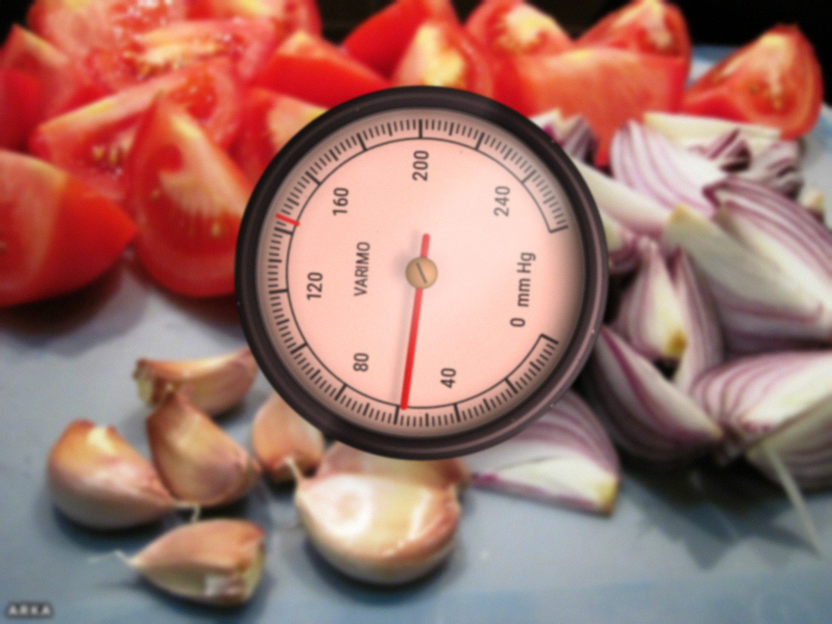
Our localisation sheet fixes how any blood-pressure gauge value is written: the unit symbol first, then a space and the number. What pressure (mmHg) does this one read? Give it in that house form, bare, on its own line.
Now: mmHg 58
